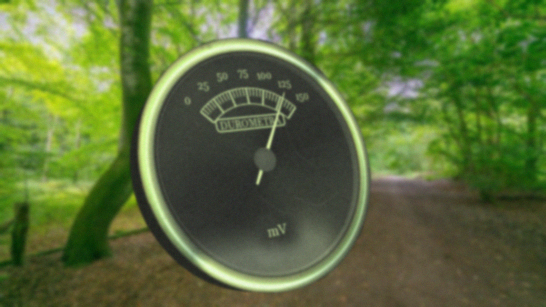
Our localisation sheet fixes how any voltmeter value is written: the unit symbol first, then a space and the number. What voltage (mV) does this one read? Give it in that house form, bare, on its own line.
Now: mV 125
